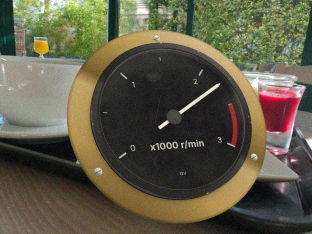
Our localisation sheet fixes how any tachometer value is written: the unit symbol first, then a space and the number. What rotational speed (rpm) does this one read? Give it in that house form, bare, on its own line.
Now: rpm 2250
